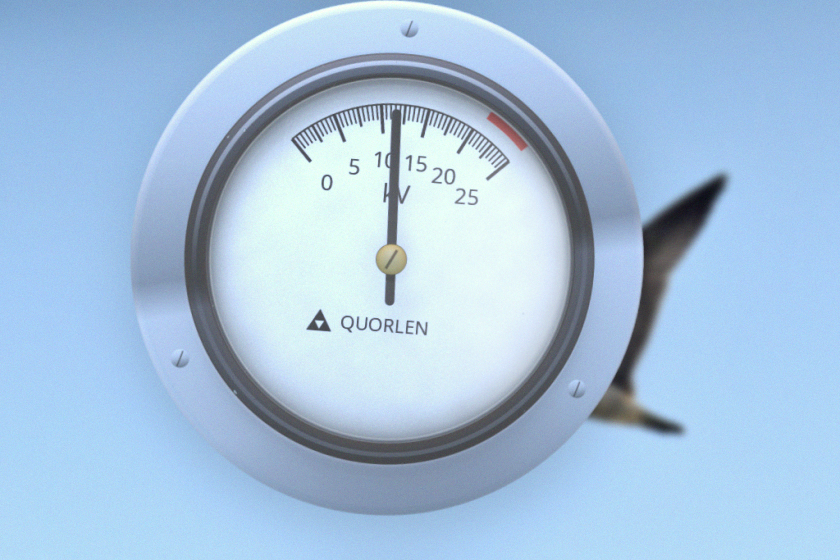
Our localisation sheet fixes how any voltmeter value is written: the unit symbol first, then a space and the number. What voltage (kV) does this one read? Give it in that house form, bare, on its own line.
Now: kV 11.5
